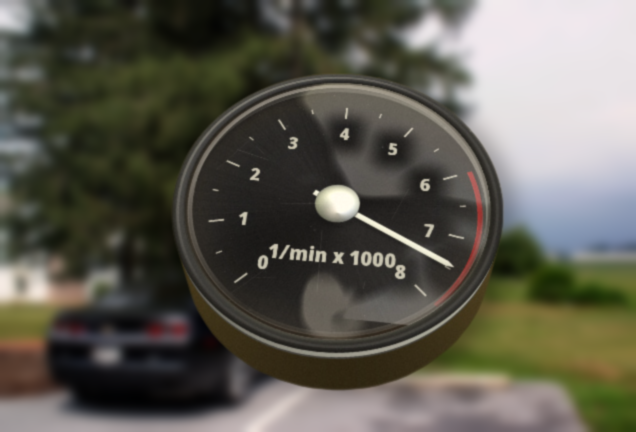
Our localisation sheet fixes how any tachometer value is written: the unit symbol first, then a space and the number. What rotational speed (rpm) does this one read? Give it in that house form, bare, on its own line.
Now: rpm 7500
